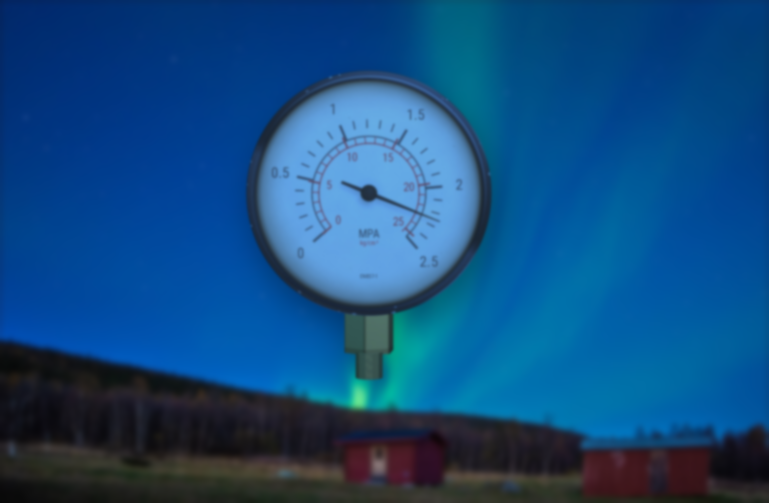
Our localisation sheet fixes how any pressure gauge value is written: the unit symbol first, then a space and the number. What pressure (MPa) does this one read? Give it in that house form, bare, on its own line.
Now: MPa 2.25
